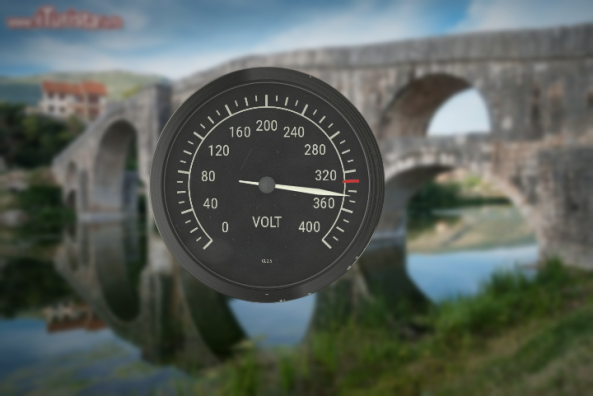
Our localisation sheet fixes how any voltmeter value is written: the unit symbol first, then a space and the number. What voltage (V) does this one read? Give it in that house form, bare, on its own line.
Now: V 345
